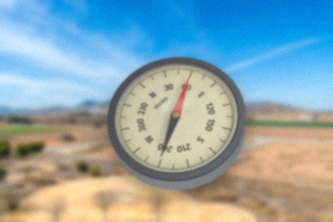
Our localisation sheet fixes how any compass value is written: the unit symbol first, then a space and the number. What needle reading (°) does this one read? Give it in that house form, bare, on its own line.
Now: ° 60
